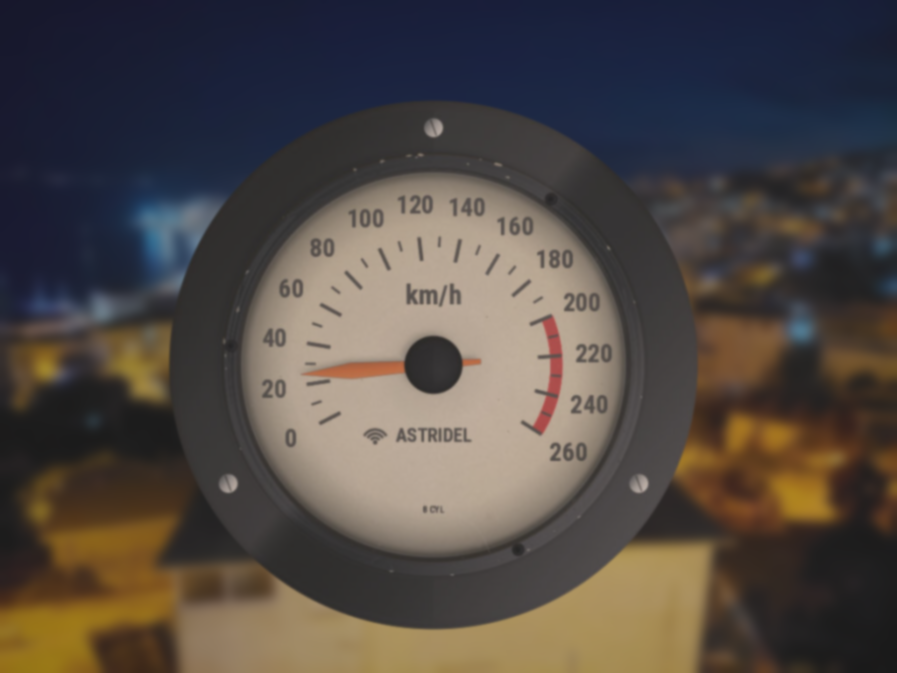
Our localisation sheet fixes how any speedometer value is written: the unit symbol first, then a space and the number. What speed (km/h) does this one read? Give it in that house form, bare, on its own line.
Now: km/h 25
